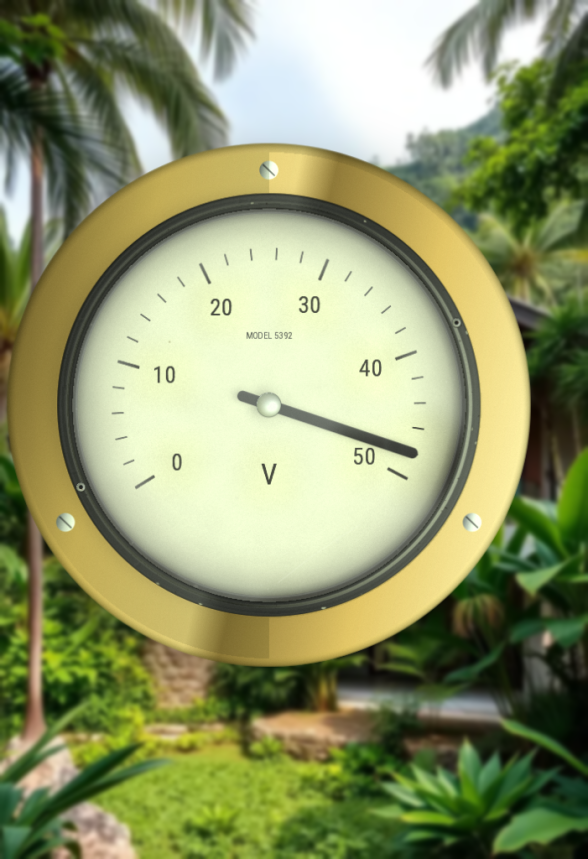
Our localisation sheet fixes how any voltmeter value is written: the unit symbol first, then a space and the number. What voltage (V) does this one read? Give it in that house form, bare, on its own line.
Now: V 48
